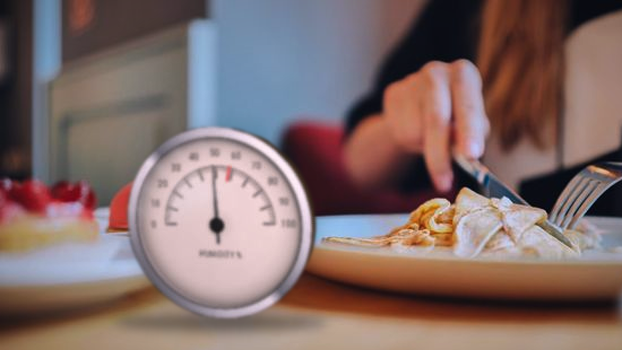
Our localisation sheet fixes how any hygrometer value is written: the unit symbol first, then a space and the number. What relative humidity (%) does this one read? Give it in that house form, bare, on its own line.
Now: % 50
